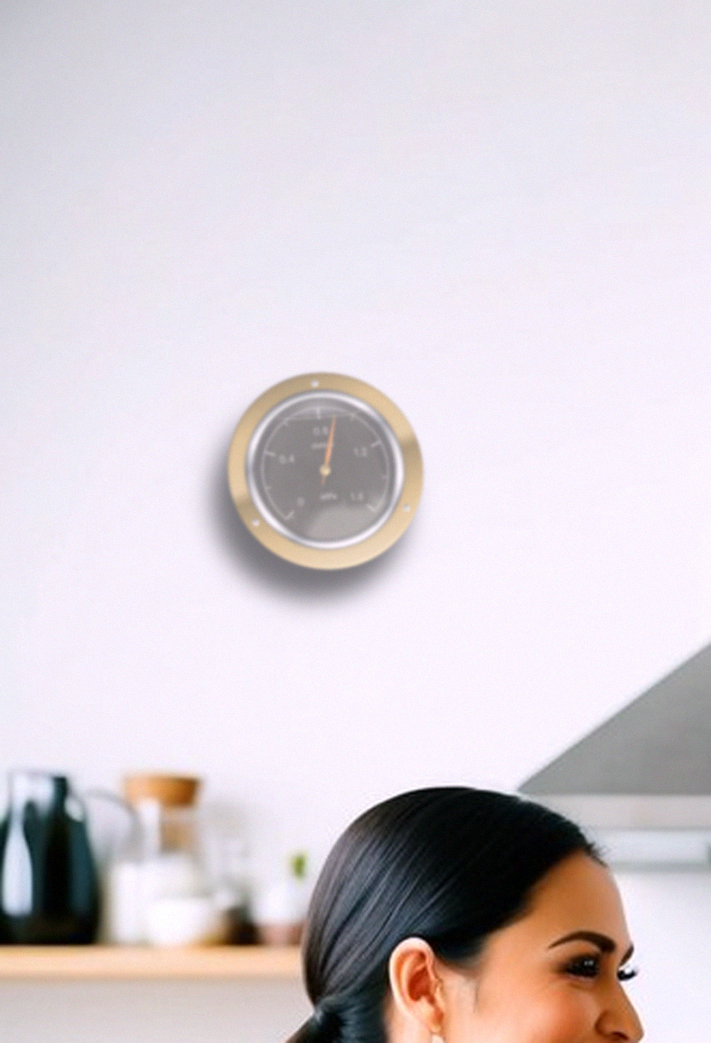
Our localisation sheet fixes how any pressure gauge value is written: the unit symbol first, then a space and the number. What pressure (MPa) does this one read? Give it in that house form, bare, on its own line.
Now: MPa 0.9
